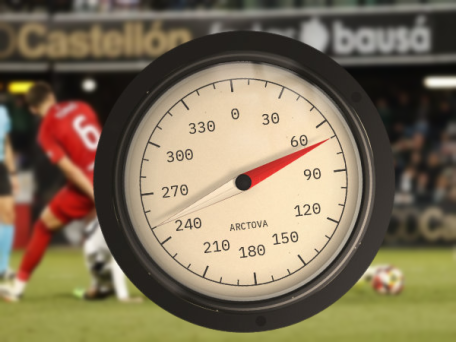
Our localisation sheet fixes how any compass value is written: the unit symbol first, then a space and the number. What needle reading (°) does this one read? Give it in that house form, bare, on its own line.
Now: ° 70
